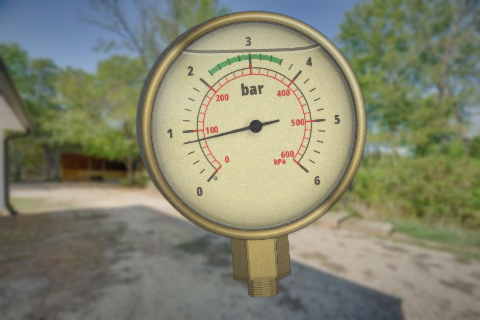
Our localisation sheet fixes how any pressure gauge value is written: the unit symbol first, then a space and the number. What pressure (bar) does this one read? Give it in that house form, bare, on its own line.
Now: bar 0.8
